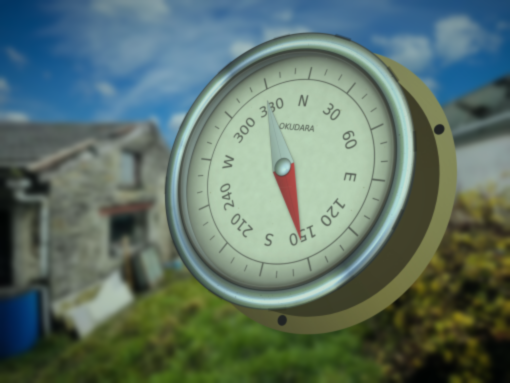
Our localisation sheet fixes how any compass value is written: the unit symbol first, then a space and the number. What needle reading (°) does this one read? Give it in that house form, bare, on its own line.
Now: ° 150
